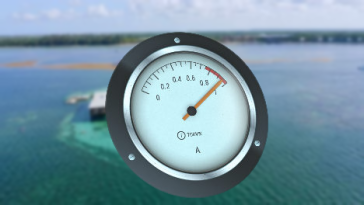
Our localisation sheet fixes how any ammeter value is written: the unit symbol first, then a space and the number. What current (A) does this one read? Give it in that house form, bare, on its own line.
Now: A 0.95
